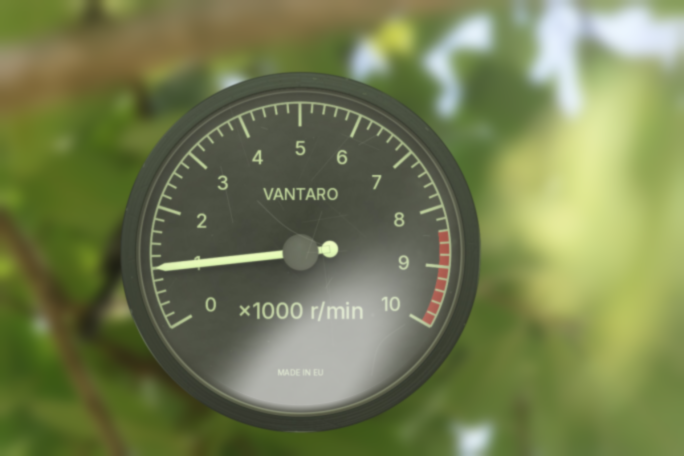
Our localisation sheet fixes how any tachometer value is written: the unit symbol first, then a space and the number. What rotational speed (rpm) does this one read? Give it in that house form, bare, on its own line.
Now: rpm 1000
